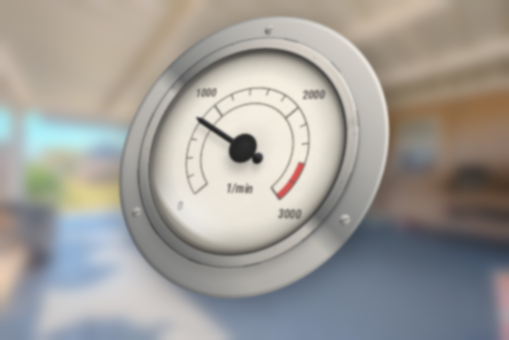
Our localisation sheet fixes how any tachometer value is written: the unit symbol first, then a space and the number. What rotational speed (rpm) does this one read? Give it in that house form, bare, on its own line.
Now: rpm 800
